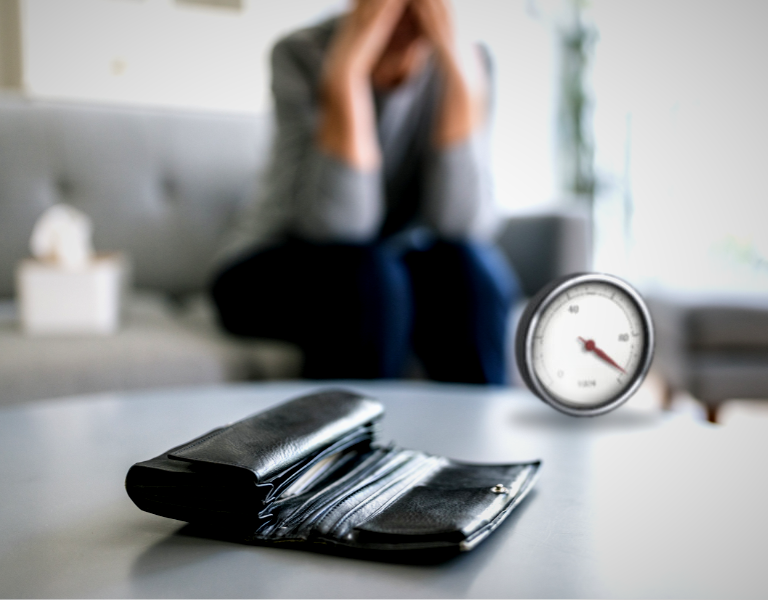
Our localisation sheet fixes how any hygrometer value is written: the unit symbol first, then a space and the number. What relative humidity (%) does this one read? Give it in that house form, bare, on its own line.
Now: % 96
